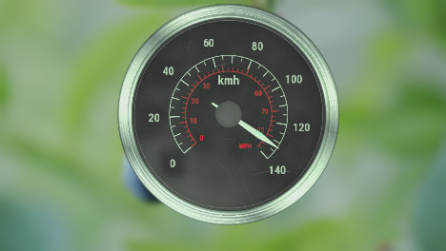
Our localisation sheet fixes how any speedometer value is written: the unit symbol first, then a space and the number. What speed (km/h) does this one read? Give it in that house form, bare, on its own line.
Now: km/h 132.5
